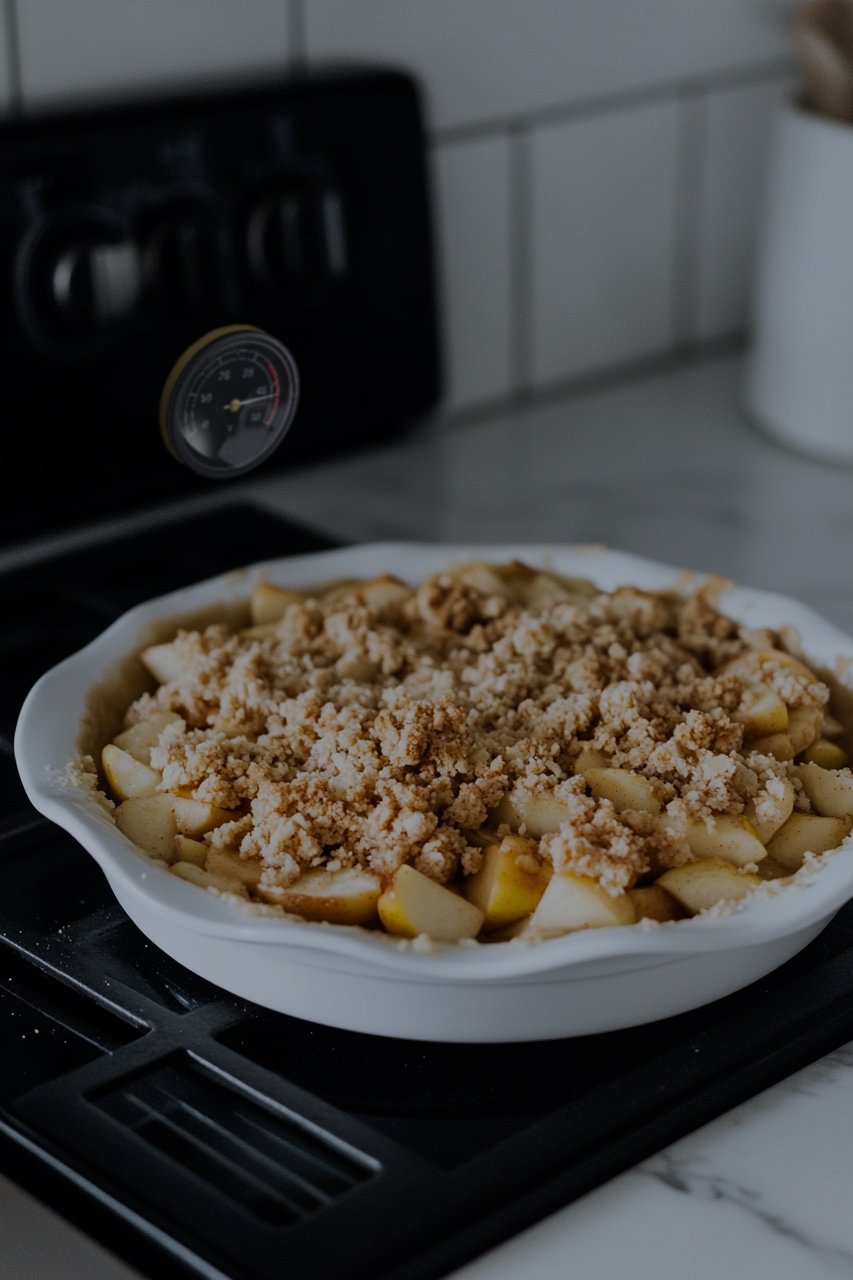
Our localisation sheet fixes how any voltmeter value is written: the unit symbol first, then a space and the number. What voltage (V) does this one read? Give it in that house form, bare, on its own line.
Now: V 42.5
